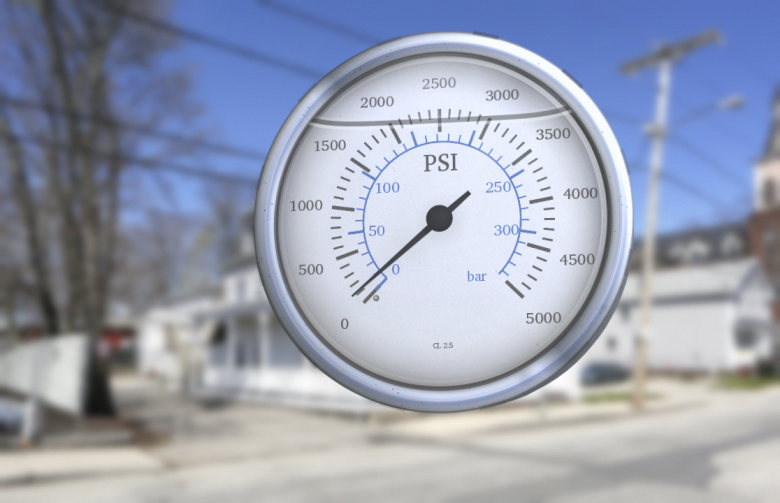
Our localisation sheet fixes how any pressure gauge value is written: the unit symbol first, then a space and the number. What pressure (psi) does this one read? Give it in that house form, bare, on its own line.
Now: psi 100
